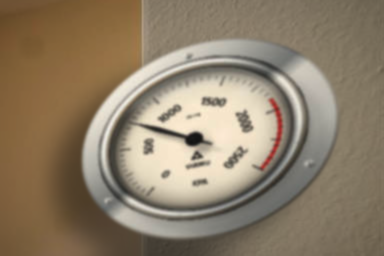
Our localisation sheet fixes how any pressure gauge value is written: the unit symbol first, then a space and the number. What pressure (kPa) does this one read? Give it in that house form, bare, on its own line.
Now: kPa 750
